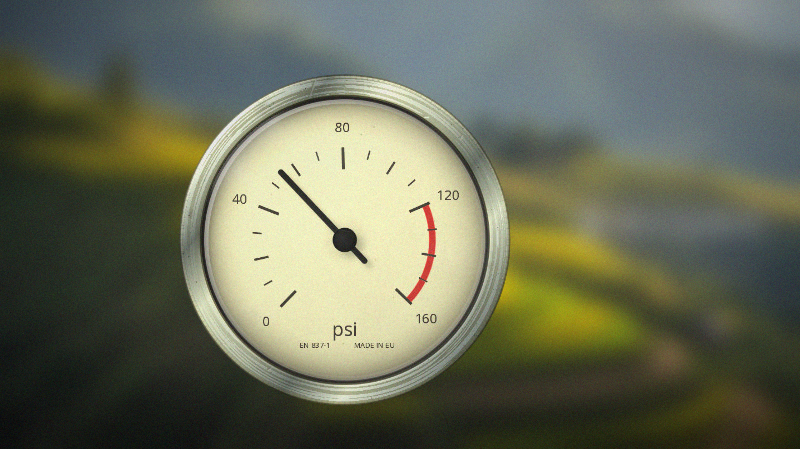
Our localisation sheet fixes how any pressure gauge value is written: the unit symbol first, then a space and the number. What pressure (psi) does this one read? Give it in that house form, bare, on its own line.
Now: psi 55
